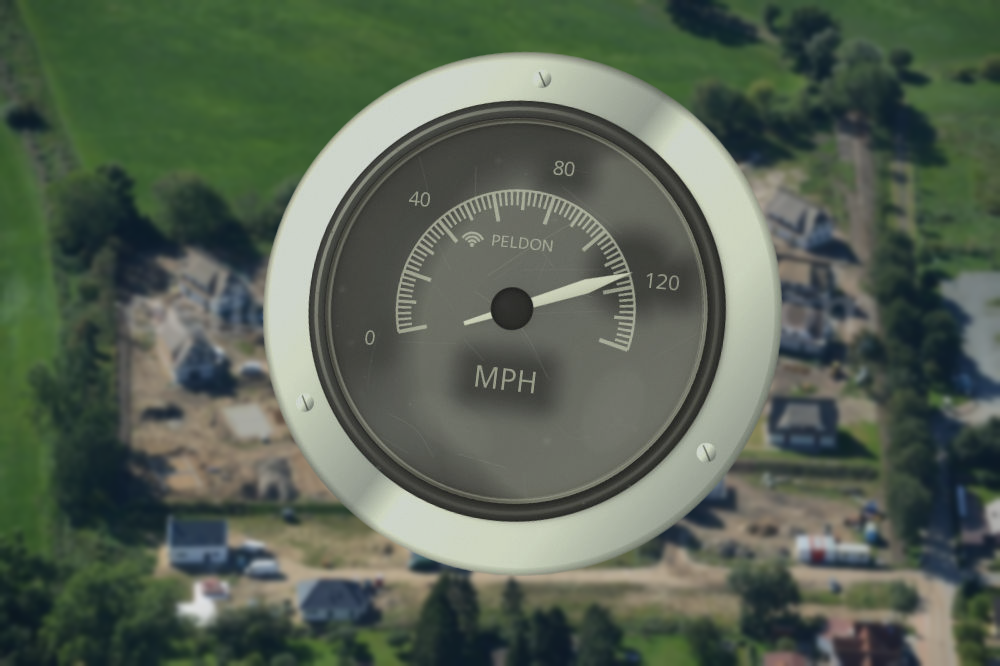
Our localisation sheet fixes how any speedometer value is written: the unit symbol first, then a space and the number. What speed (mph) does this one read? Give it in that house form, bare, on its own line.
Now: mph 116
